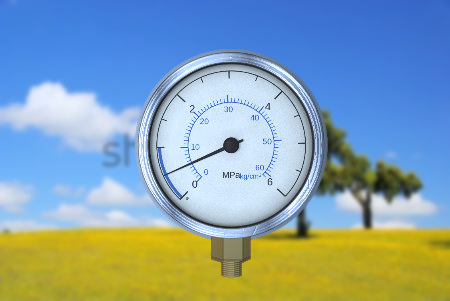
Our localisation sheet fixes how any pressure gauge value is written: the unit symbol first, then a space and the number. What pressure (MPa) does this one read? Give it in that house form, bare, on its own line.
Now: MPa 0.5
